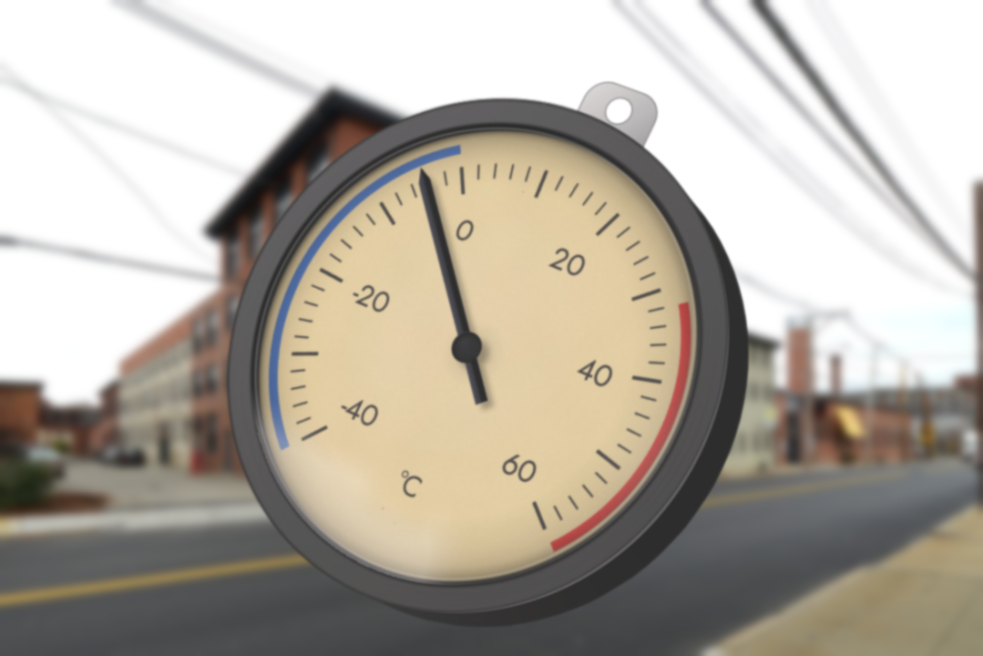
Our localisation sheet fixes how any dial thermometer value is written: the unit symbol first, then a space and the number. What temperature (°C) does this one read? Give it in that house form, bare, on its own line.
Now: °C -4
